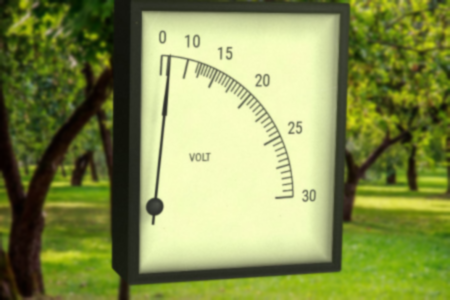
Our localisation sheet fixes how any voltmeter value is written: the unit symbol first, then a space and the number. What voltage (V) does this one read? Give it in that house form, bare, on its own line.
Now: V 5
